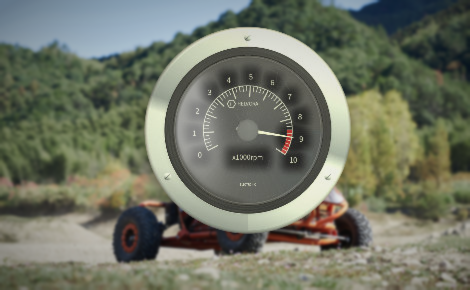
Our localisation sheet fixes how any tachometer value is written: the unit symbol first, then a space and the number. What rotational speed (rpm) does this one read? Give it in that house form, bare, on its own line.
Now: rpm 9000
